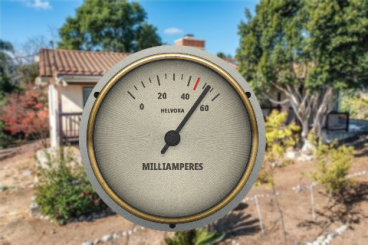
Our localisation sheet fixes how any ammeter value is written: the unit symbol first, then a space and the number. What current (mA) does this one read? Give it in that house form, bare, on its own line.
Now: mA 52.5
